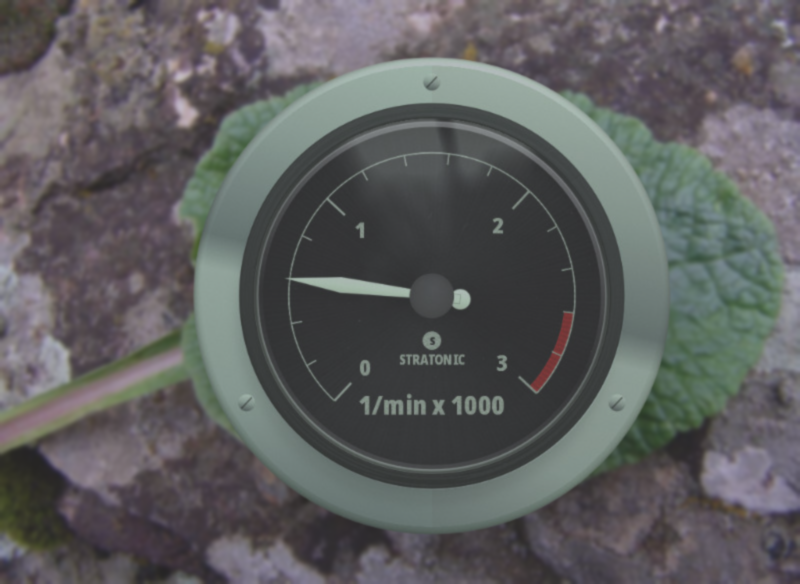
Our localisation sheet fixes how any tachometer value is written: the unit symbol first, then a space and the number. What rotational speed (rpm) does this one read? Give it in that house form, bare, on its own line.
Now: rpm 600
